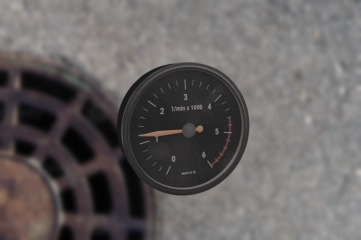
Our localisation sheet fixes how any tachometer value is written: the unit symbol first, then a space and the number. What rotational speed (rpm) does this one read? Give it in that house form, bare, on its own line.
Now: rpm 1200
